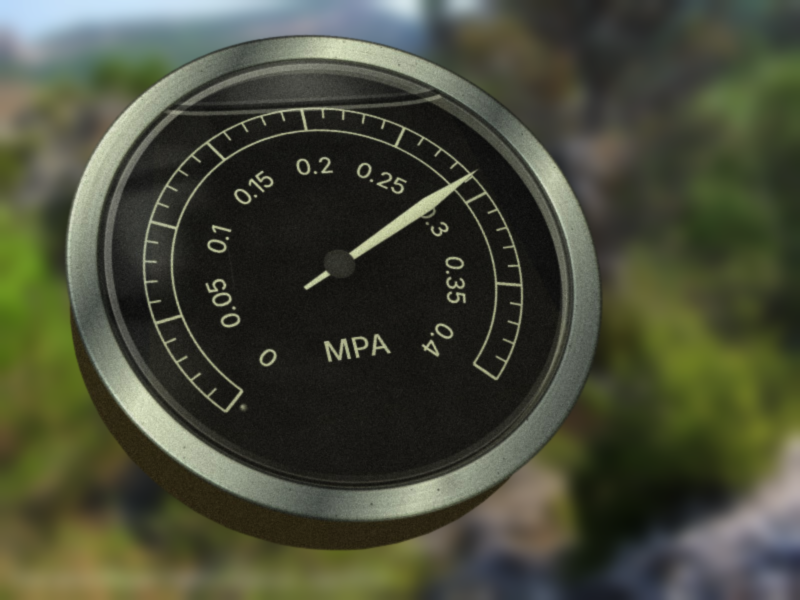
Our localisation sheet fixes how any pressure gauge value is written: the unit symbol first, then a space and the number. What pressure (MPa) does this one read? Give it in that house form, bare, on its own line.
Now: MPa 0.29
